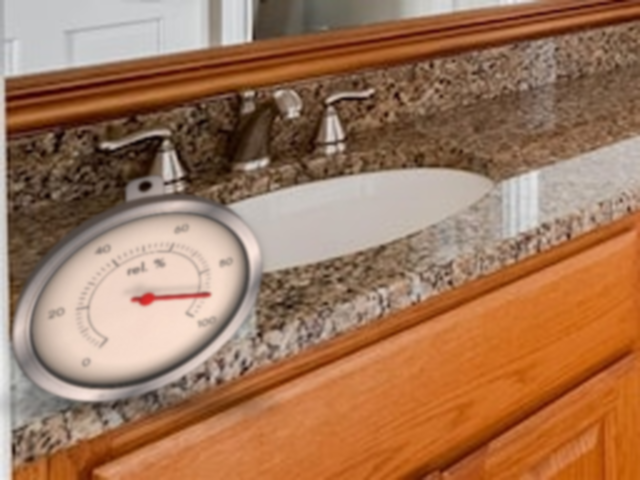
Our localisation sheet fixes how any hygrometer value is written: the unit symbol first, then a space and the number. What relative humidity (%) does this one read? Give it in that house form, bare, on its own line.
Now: % 90
